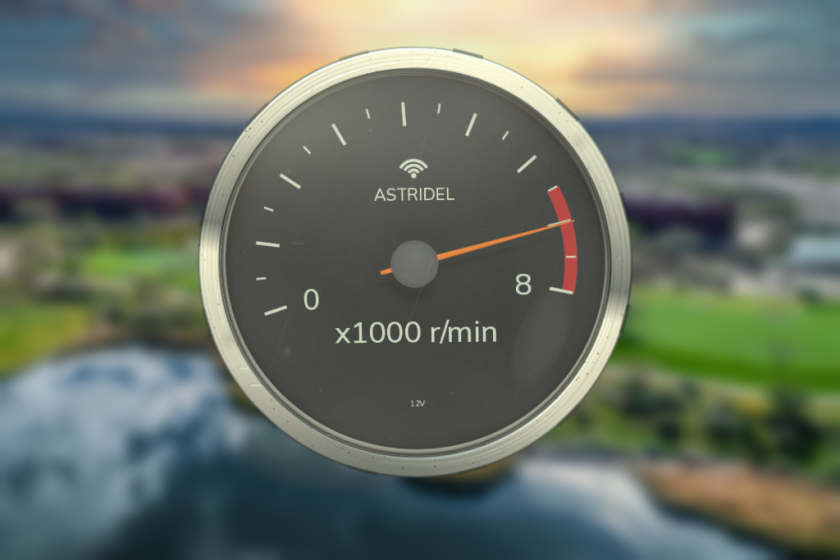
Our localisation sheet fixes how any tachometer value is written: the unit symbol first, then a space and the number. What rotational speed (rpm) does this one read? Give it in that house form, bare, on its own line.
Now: rpm 7000
